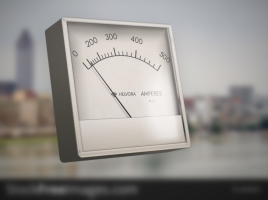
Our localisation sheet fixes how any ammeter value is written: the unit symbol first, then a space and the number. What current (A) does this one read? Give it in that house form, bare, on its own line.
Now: A 100
